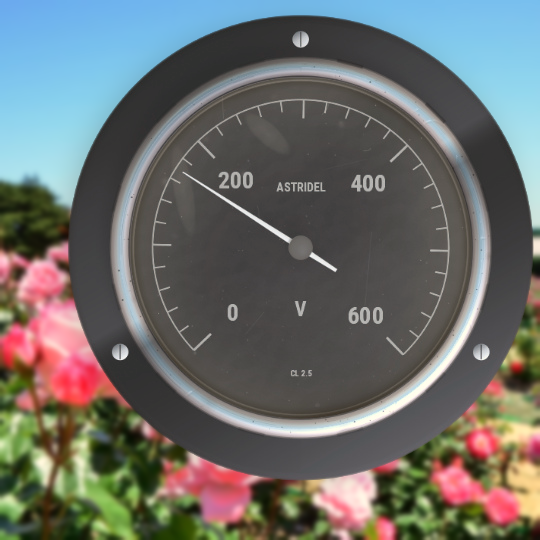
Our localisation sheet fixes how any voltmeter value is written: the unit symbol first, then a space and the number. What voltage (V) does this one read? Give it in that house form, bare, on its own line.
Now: V 170
